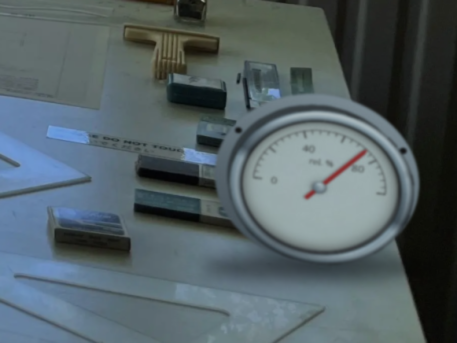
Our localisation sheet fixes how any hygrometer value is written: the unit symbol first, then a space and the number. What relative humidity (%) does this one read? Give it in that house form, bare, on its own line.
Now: % 72
